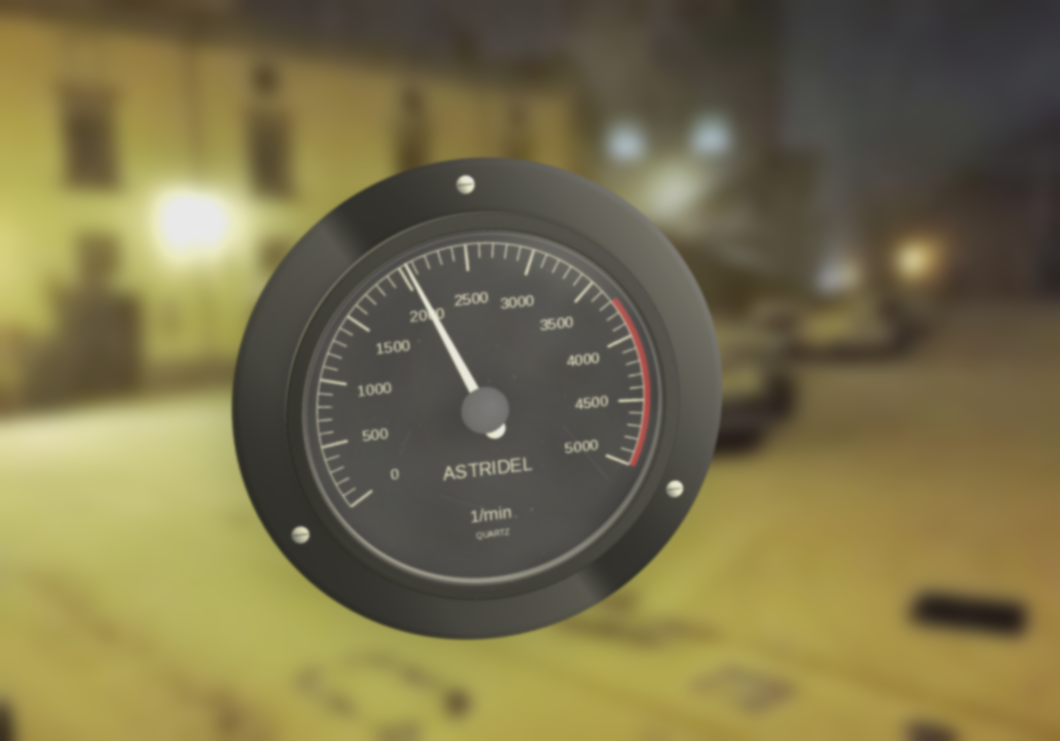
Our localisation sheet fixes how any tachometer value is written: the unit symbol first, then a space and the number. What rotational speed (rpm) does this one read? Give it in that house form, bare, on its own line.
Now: rpm 2050
